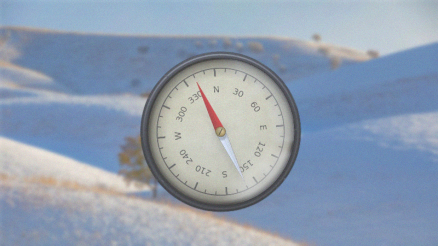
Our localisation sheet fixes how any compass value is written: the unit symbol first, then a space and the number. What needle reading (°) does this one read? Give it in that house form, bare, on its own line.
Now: ° 340
